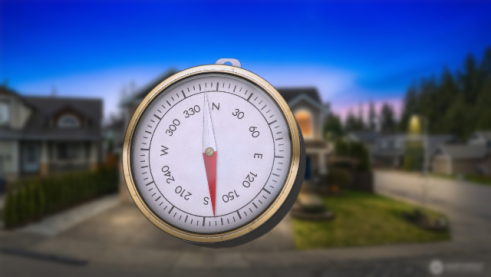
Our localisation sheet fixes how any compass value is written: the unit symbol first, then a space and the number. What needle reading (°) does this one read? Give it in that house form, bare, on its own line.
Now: ° 170
